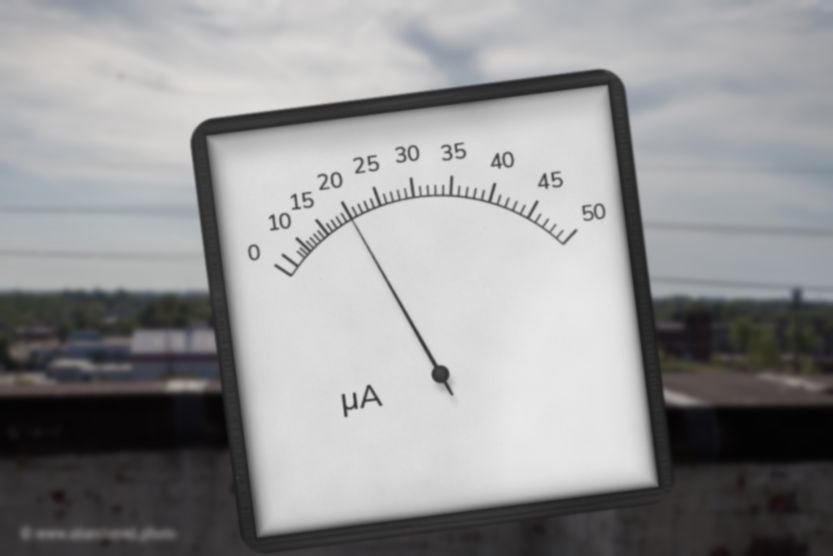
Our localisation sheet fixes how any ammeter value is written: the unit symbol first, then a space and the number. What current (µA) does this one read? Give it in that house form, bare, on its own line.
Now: µA 20
